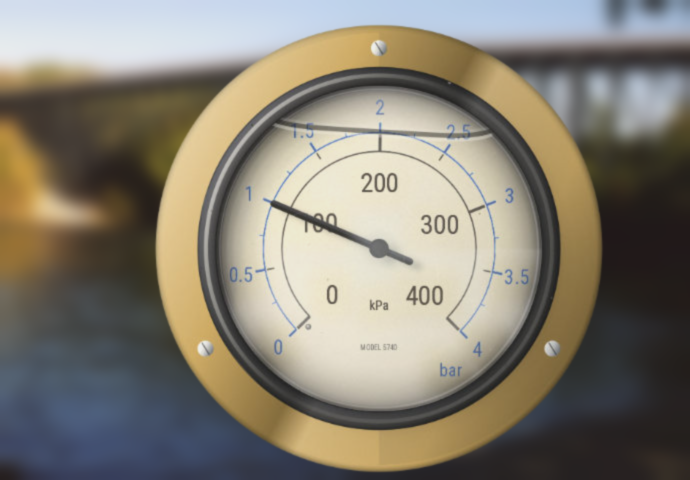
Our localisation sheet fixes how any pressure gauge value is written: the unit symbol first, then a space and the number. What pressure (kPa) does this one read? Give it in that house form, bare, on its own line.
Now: kPa 100
